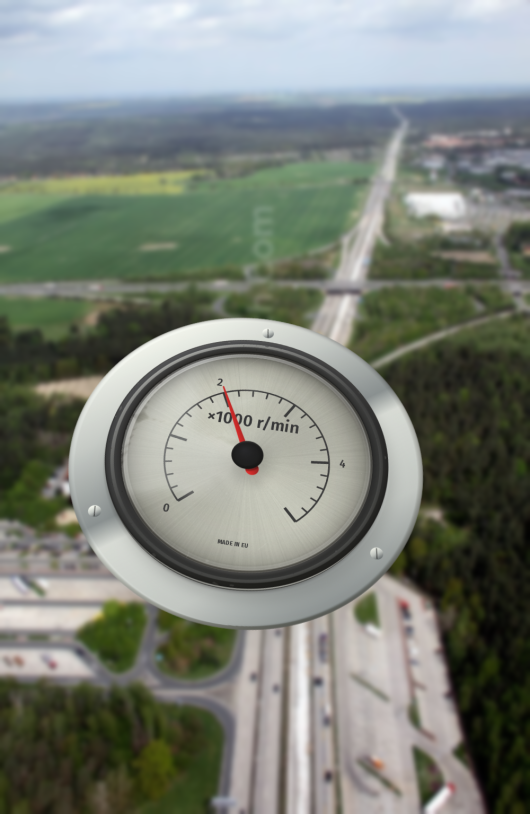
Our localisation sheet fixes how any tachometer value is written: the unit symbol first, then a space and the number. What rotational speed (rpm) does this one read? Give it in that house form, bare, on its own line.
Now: rpm 2000
